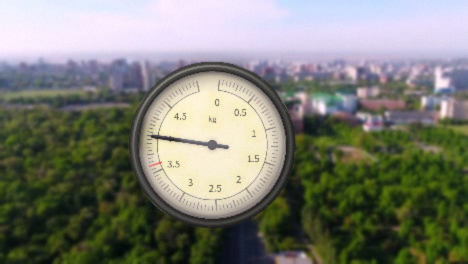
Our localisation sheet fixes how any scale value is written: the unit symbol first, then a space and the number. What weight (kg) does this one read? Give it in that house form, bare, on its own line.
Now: kg 4
